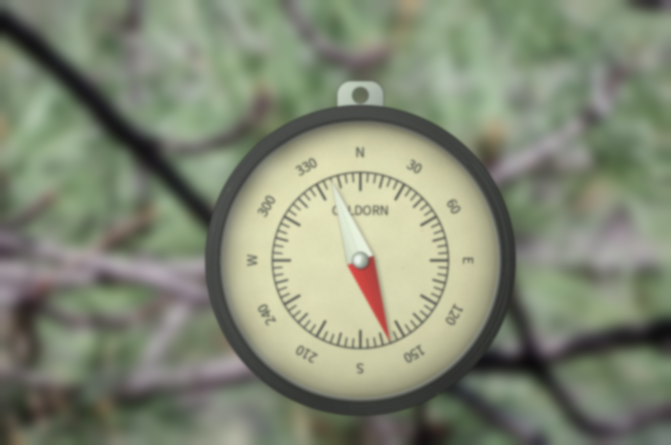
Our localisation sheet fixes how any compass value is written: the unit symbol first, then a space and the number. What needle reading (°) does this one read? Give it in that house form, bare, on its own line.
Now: ° 160
